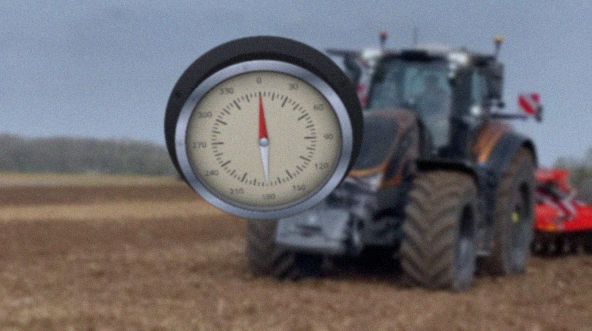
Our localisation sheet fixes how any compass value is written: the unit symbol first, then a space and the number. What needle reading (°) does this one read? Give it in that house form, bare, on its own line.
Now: ° 0
